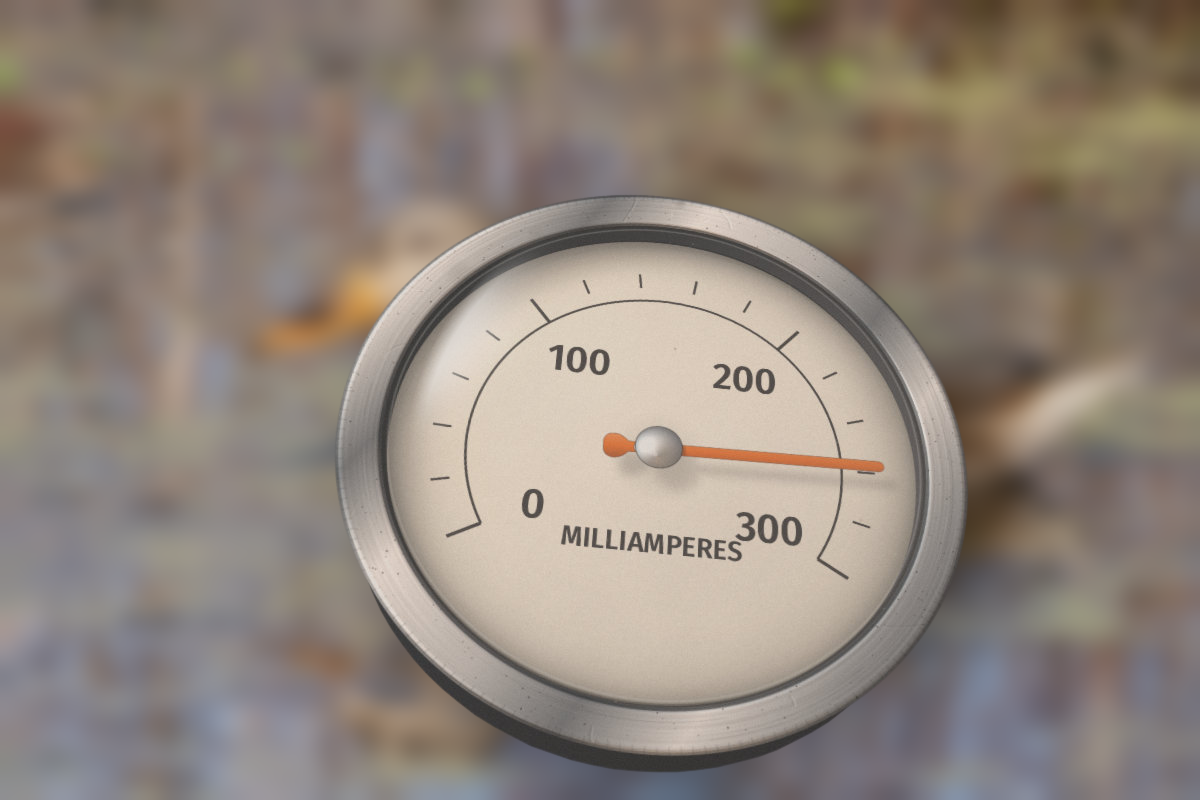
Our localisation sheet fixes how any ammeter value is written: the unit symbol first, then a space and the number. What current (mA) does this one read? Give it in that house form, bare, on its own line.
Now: mA 260
